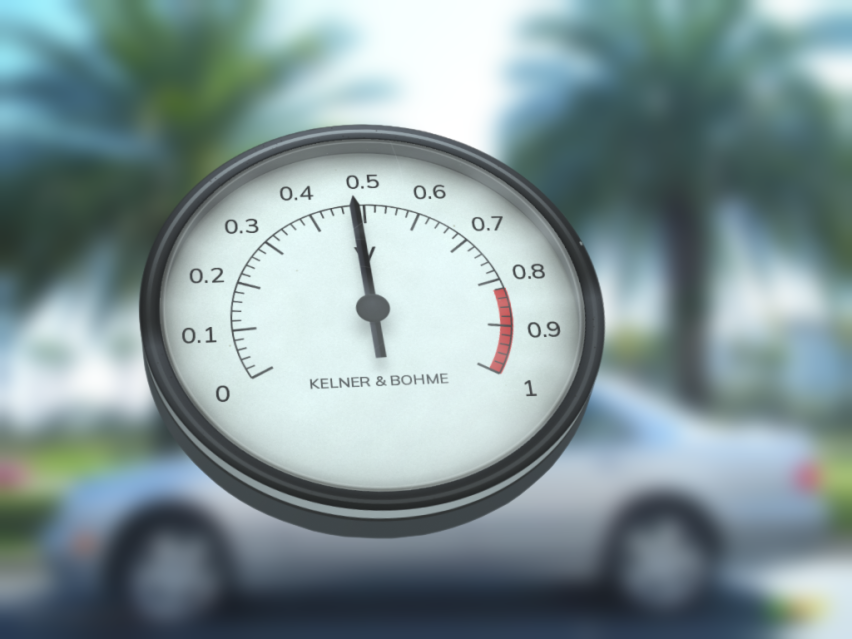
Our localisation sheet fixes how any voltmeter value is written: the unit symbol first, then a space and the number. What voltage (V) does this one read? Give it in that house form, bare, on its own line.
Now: V 0.48
